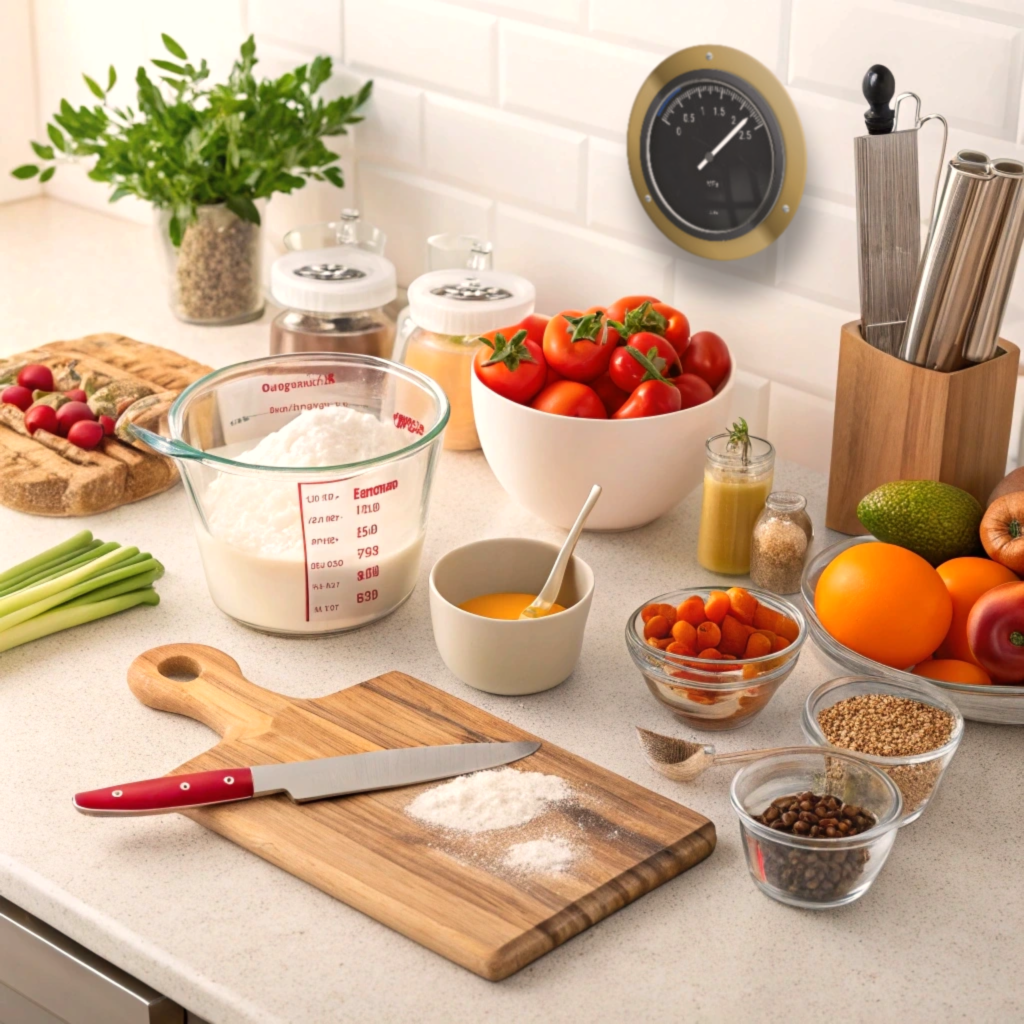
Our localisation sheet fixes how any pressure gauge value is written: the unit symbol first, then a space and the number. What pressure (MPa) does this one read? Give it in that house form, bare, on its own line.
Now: MPa 2.25
